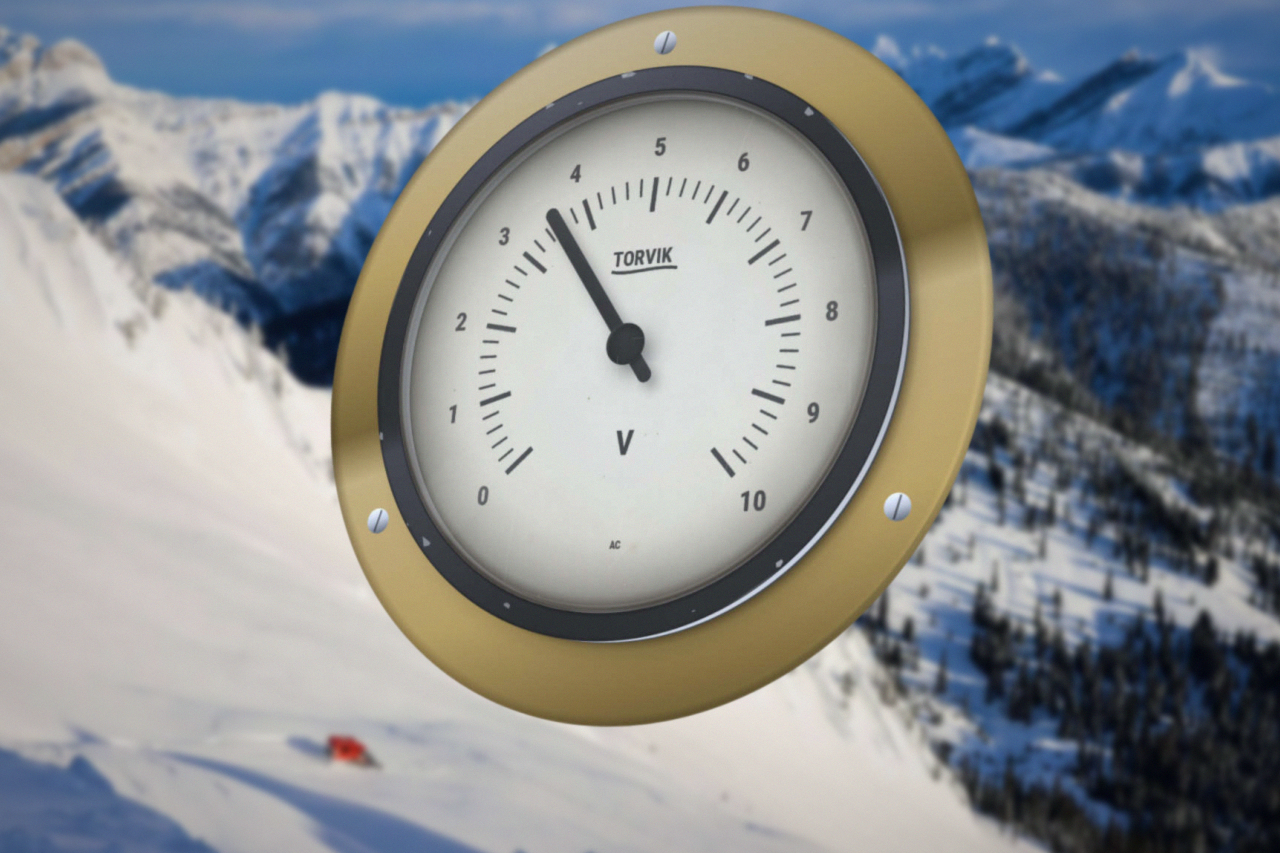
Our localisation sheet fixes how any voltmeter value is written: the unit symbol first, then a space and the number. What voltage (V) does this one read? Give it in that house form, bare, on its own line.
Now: V 3.6
